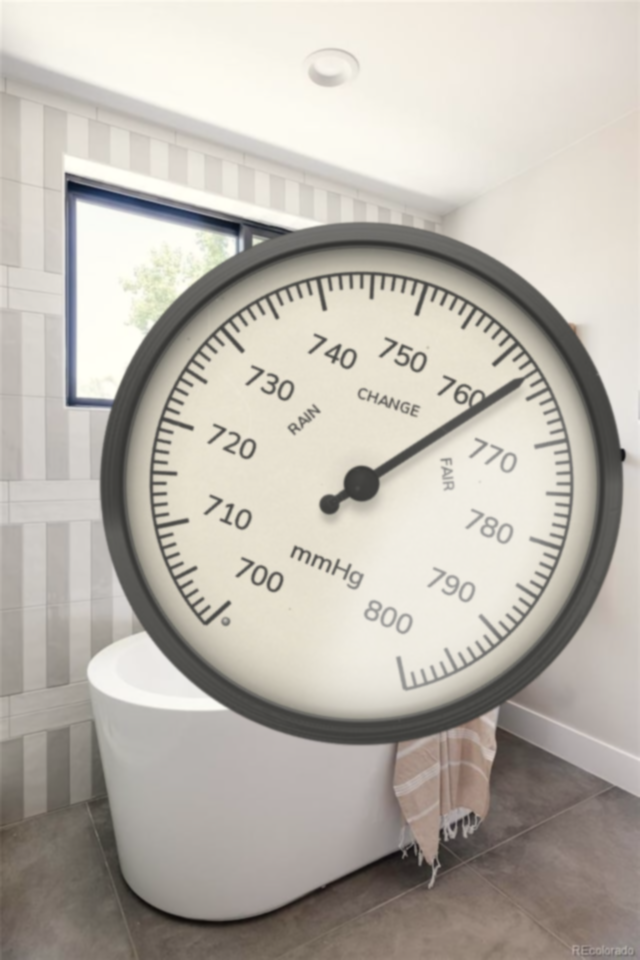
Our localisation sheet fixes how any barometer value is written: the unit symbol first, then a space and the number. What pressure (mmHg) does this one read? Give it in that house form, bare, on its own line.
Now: mmHg 763
